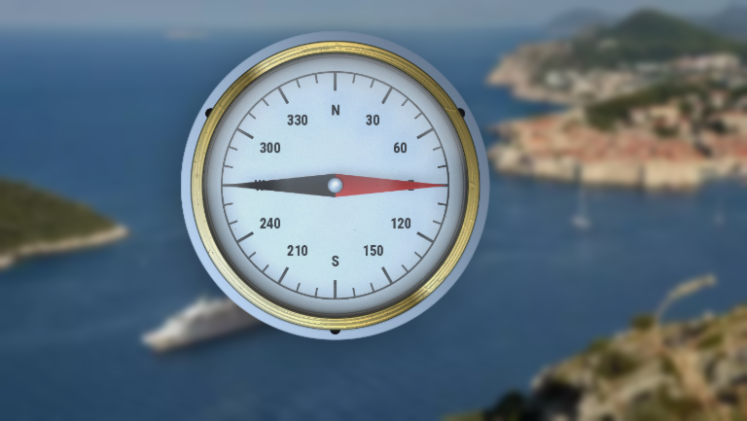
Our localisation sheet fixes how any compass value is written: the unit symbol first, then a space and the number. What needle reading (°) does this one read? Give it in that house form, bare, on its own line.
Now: ° 90
